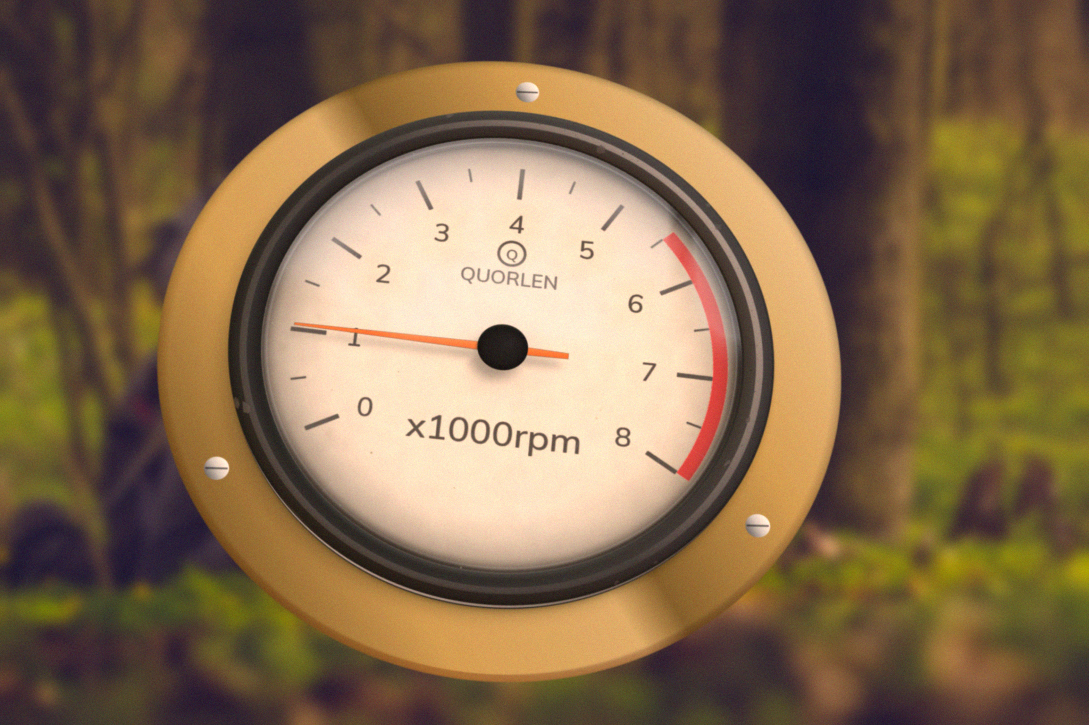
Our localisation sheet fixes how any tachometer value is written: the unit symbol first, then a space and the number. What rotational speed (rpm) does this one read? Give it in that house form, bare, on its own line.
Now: rpm 1000
